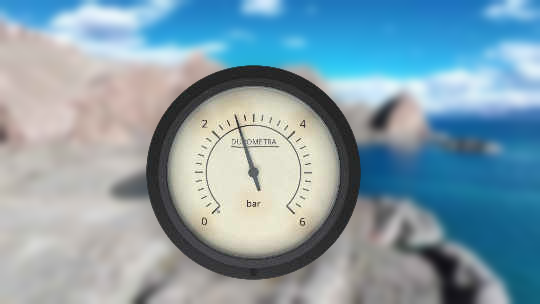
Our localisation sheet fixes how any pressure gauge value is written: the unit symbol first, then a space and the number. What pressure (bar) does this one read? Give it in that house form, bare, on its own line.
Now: bar 2.6
